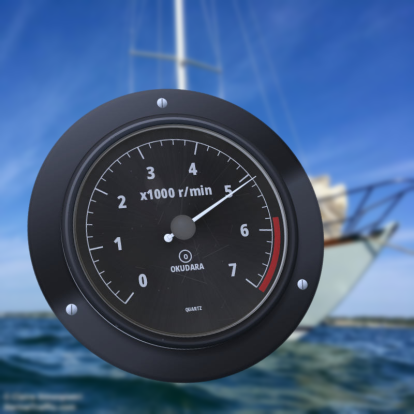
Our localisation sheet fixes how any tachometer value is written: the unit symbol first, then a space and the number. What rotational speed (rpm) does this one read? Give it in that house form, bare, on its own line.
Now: rpm 5100
